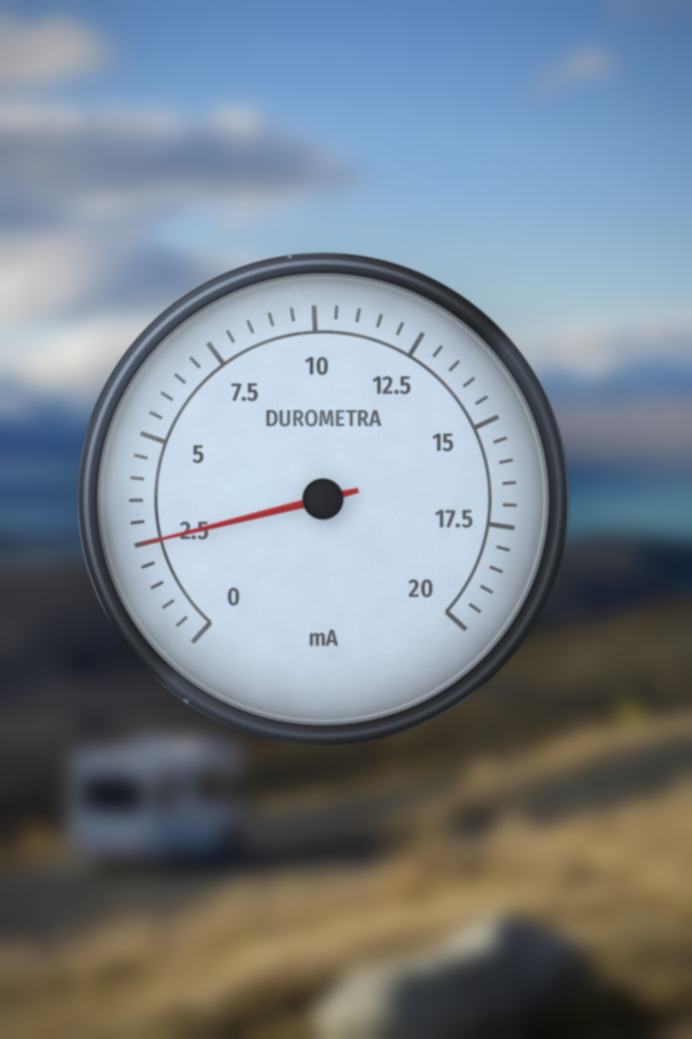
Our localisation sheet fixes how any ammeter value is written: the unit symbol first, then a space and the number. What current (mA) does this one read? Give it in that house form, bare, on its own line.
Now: mA 2.5
